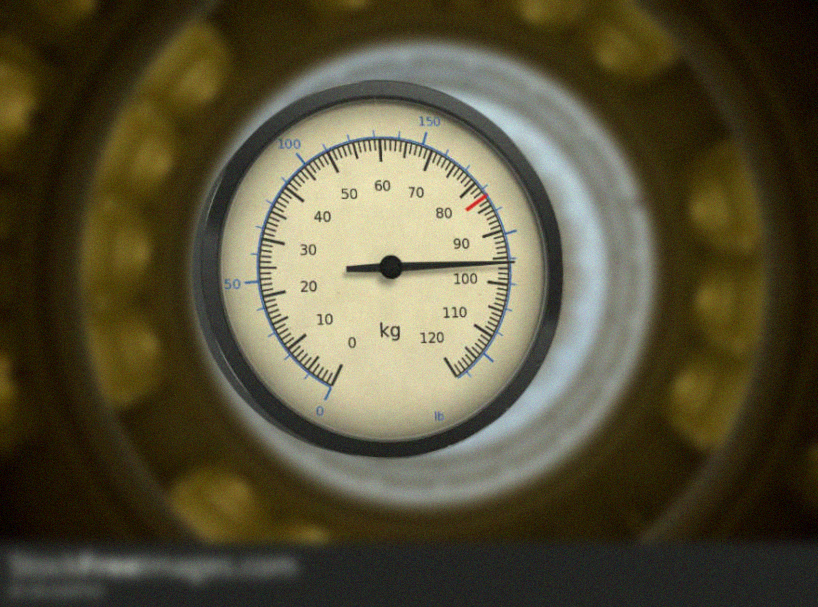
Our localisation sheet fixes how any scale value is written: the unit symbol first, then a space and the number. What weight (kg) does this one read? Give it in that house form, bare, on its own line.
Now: kg 96
